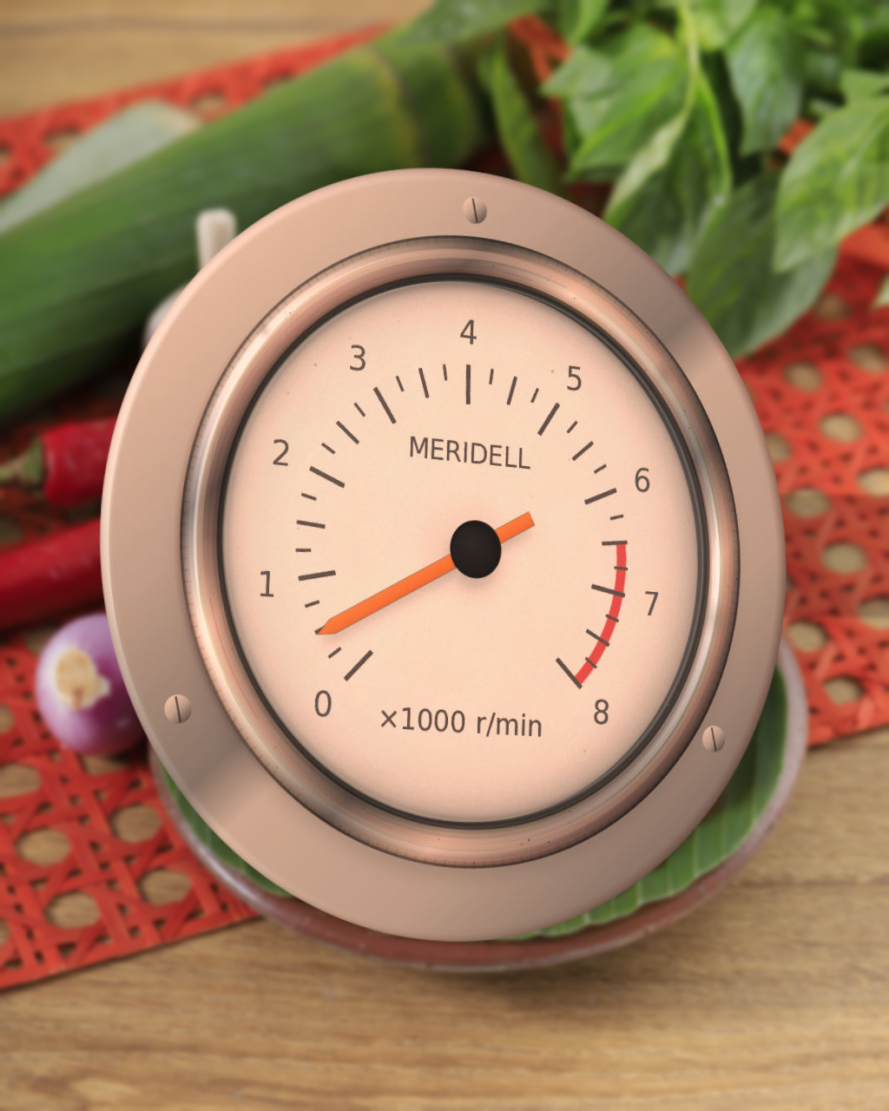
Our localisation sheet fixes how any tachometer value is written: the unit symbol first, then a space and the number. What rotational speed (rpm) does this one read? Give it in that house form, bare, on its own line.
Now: rpm 500
